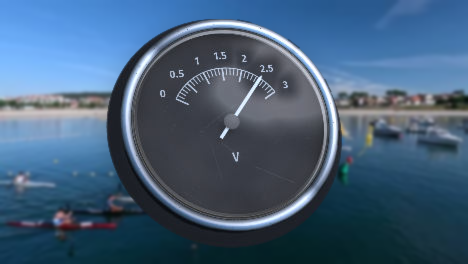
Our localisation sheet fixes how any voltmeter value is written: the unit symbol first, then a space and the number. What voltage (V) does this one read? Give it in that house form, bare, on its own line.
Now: V 2.5
